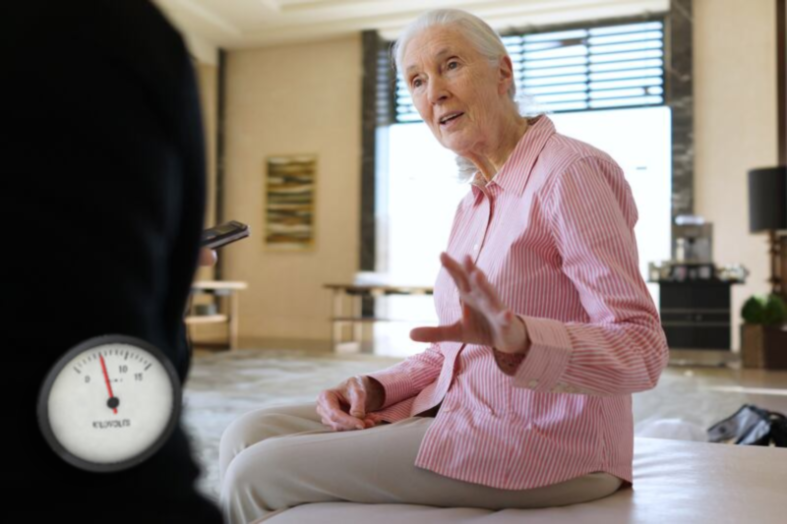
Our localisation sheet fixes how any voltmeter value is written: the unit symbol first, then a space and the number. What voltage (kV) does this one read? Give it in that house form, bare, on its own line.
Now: kV 5
